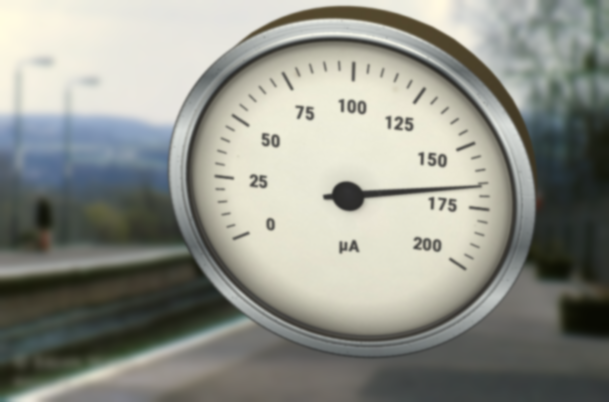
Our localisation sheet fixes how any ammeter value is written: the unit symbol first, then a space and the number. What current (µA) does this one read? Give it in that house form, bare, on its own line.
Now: µA 165
